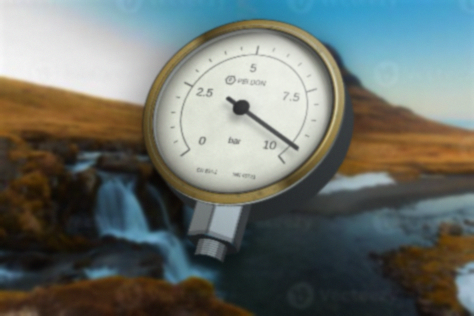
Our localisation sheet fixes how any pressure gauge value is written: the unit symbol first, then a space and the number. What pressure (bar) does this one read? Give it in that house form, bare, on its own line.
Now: bar 9.5
